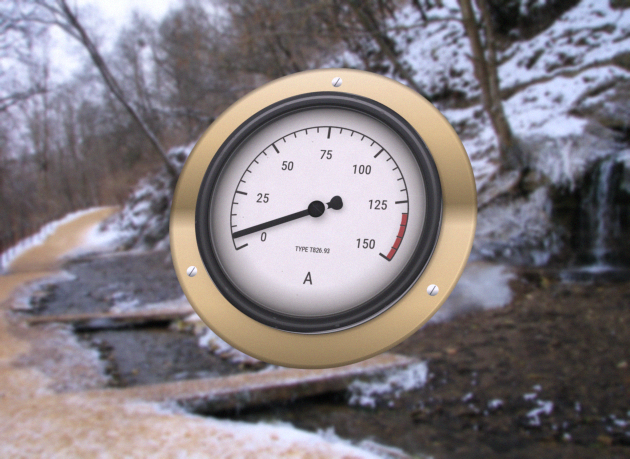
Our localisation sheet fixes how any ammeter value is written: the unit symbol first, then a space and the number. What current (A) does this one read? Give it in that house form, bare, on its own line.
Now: A 5
